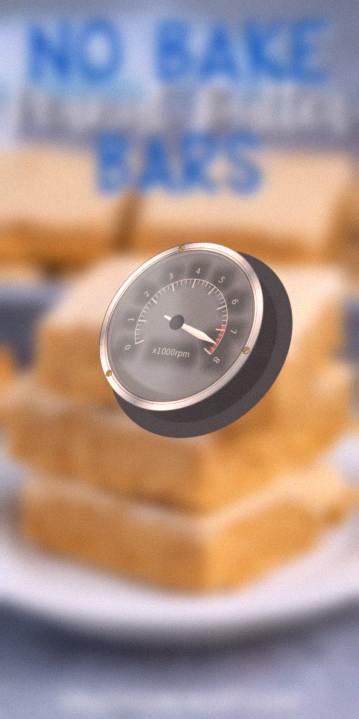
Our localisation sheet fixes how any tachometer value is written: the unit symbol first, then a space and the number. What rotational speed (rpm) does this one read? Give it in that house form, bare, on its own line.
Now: rpm 7600
